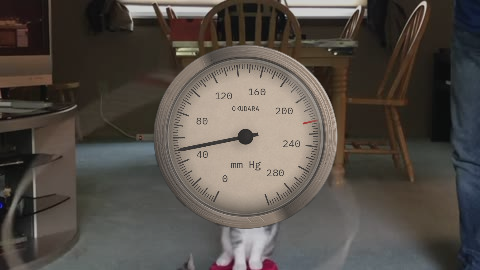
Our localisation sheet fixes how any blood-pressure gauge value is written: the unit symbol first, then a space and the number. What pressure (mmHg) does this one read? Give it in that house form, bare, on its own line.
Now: mmHg 50
